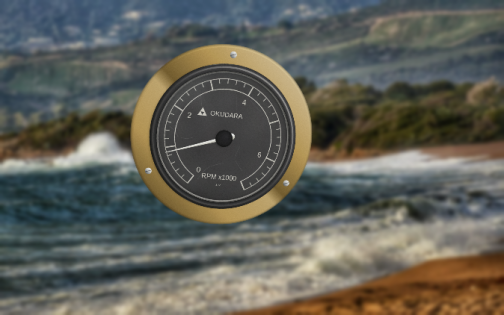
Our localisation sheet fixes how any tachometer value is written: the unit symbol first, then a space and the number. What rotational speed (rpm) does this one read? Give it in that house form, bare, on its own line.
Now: rpm 900
